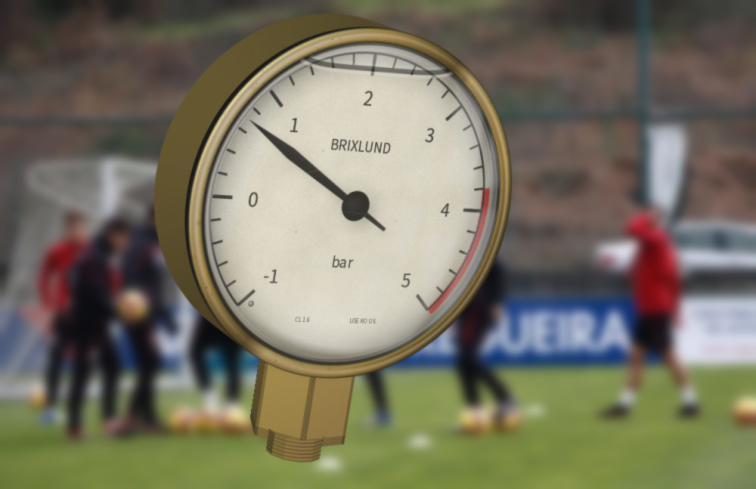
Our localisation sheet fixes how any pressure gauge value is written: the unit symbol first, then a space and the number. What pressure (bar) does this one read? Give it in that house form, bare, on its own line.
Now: bar 0.7
